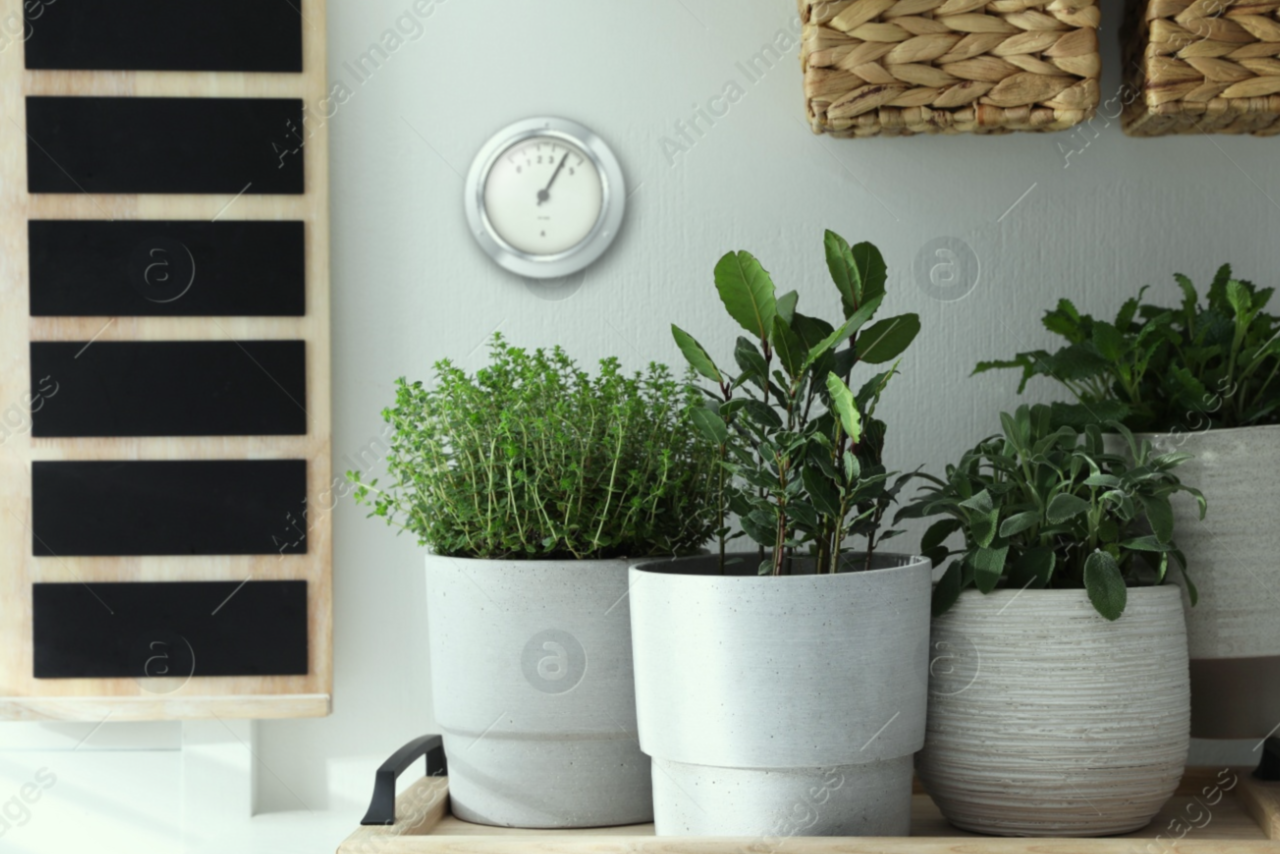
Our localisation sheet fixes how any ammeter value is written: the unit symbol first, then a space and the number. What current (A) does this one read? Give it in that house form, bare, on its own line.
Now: A 4
